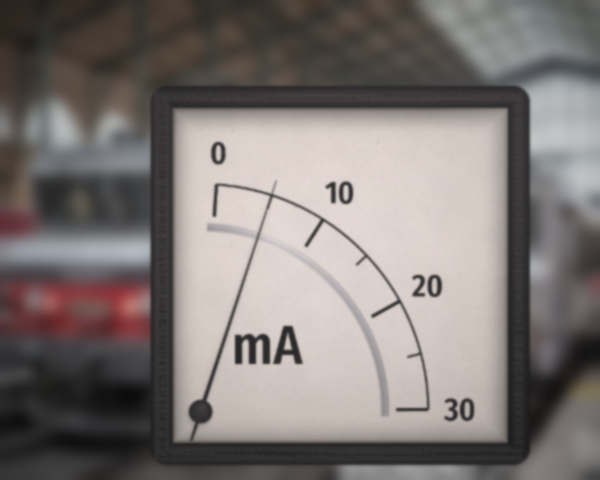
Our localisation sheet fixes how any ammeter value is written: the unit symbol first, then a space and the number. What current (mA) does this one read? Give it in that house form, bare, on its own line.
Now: mA 5
